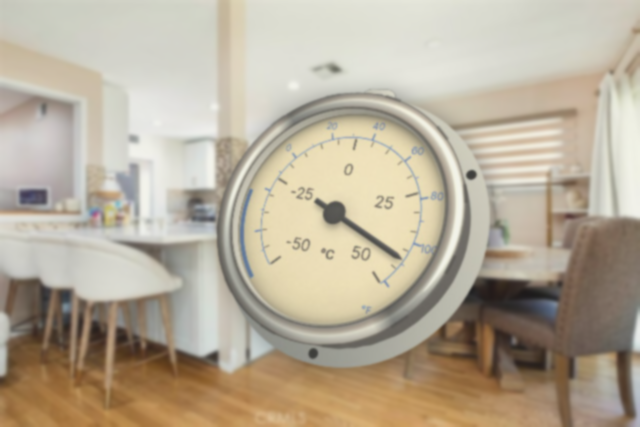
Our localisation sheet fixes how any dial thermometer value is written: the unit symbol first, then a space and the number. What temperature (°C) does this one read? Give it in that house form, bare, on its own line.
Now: °C 42.5
